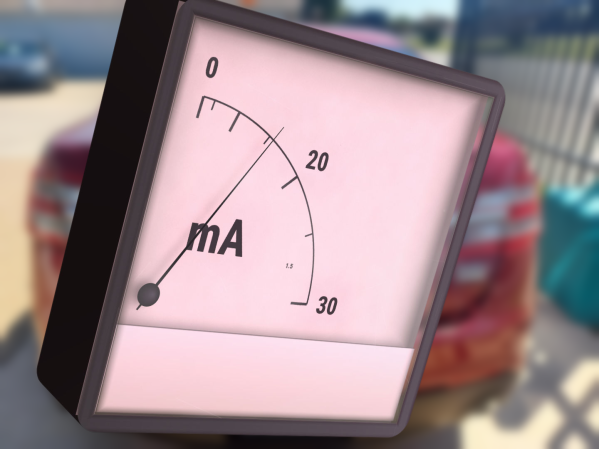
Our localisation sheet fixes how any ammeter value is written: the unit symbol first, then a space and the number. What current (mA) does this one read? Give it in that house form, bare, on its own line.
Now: mA 15
